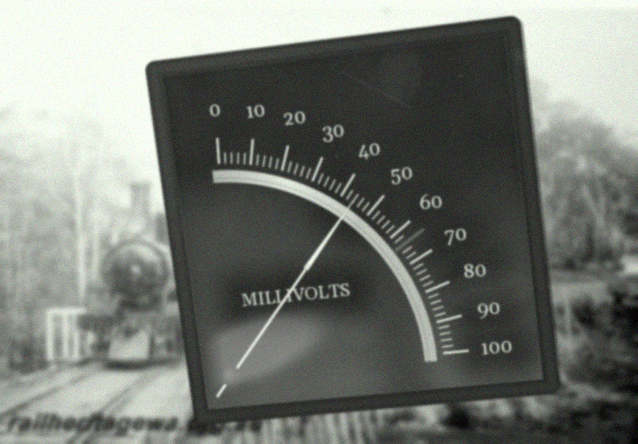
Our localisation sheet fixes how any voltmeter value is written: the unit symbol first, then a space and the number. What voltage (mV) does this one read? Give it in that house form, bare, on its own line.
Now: mV 44
